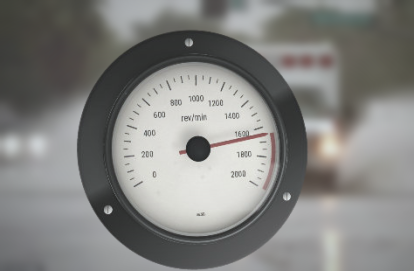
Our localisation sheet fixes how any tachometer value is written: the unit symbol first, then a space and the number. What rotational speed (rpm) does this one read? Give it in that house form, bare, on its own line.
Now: rpm 1650
